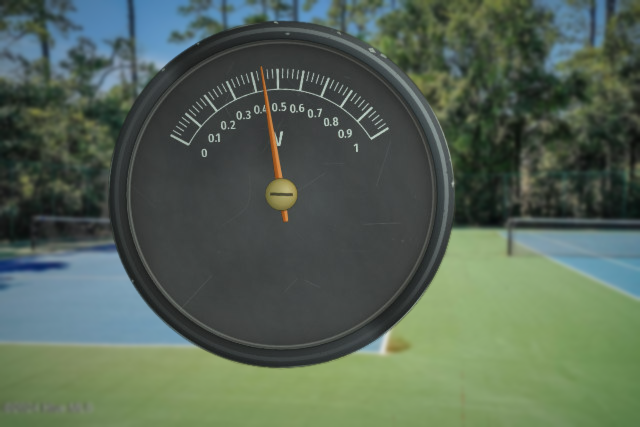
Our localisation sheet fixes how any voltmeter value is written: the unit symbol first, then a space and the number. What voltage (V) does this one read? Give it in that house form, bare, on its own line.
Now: V 0.44
